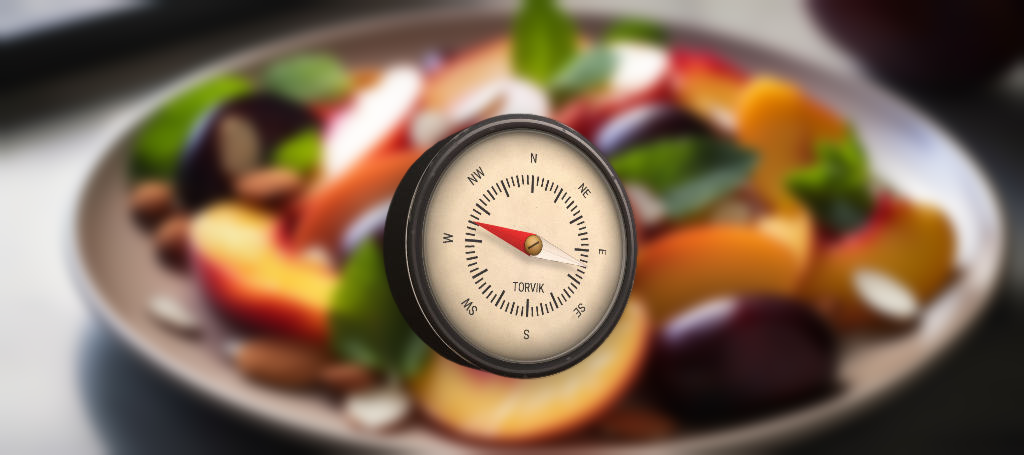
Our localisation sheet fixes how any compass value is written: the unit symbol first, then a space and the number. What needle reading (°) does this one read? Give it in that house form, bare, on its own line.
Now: ° 285
